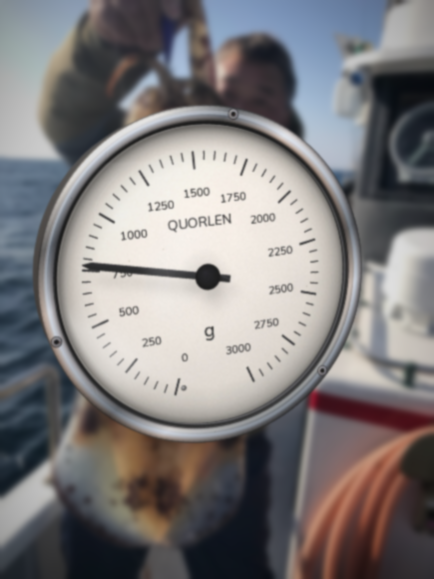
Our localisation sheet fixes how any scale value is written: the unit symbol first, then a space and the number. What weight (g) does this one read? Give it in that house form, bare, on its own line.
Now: g 775
